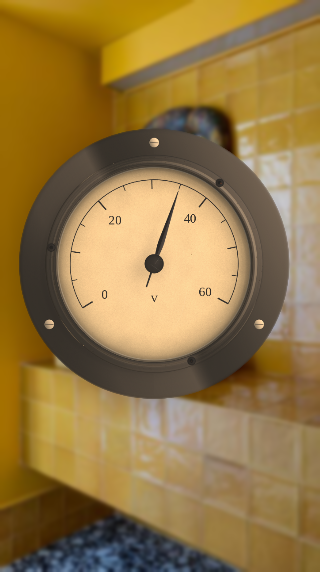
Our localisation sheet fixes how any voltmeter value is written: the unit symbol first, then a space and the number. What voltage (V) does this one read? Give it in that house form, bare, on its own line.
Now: V 35
